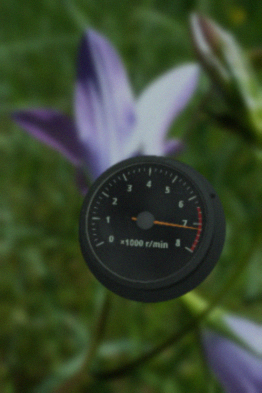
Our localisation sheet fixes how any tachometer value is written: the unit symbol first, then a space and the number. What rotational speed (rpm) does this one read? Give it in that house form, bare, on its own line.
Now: rpm 7200
